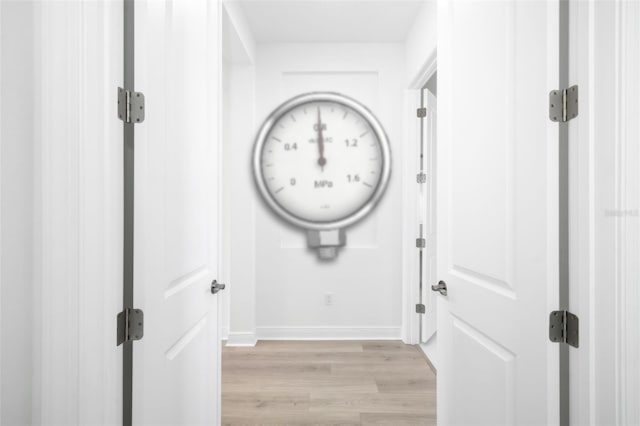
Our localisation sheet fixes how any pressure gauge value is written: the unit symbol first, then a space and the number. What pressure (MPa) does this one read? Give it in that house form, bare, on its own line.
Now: MPa 0.8
